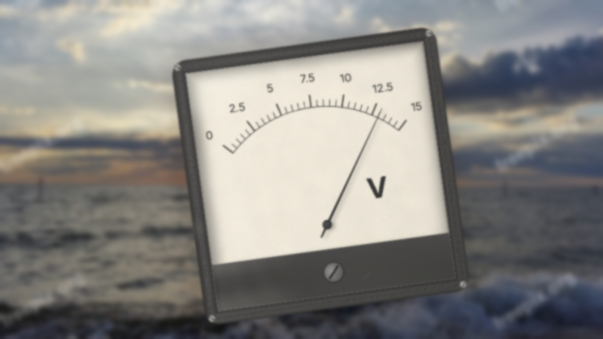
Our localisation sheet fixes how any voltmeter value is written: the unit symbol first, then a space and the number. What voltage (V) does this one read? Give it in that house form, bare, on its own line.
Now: V 13
